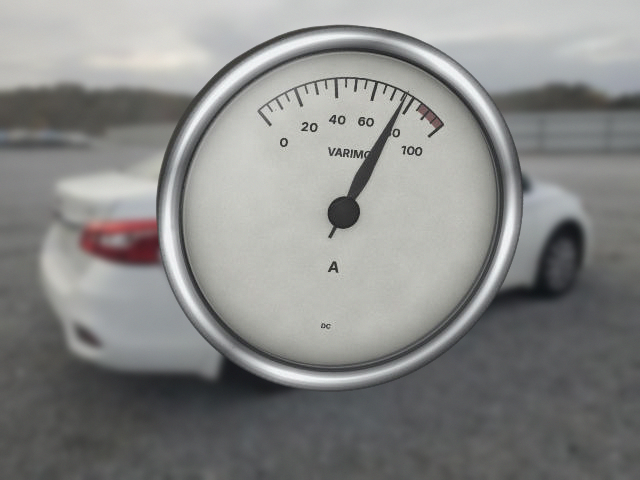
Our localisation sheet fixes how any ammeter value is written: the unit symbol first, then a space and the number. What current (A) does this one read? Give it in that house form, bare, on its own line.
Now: A 75
